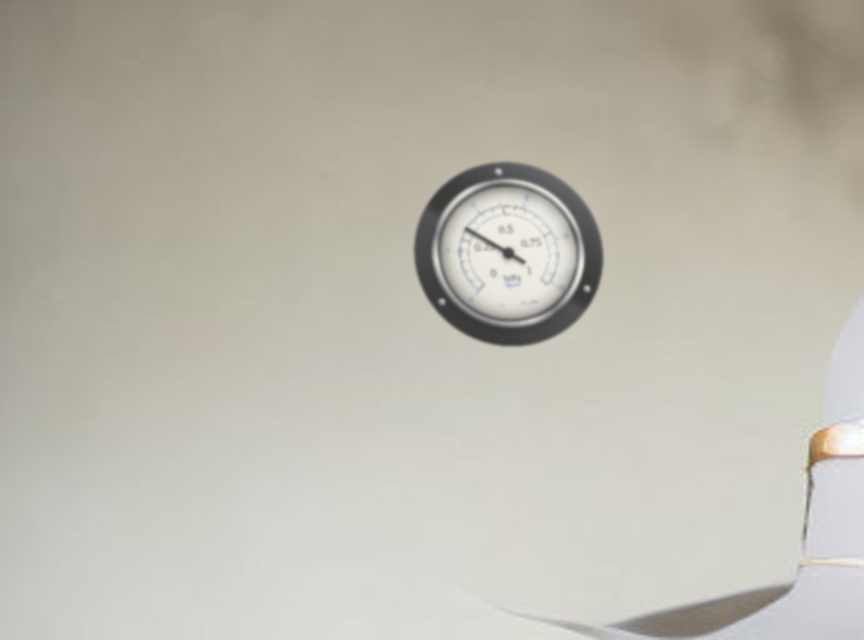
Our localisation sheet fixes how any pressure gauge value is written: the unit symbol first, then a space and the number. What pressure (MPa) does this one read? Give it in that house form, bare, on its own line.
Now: MPa 0.3
